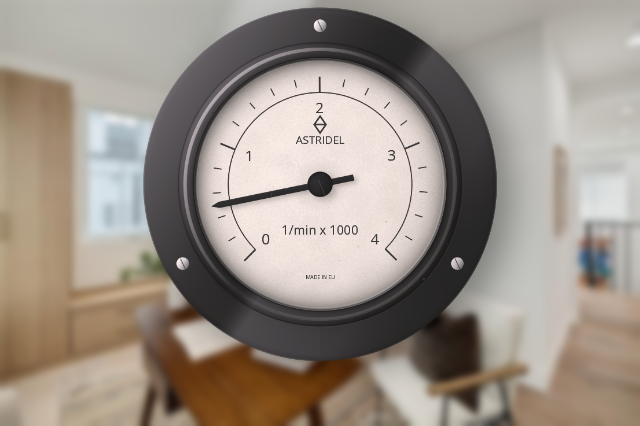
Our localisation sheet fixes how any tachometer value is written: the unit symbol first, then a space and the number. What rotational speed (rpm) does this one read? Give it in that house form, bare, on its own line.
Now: rpm 500
